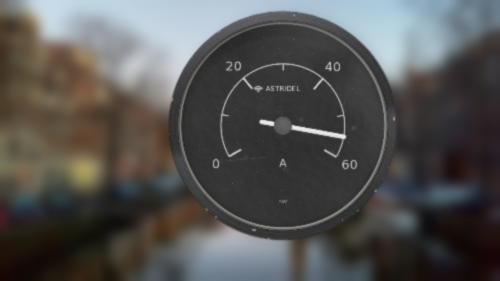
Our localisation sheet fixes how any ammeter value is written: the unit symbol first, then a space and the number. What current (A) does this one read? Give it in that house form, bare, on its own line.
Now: A 55
